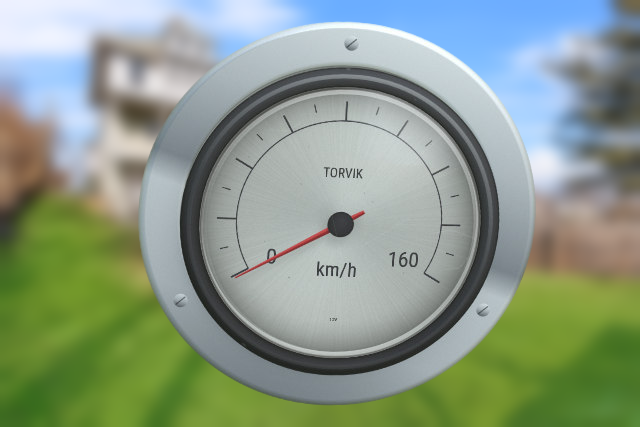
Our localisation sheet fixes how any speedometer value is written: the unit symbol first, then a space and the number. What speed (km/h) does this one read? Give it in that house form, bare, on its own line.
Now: km/h 0
